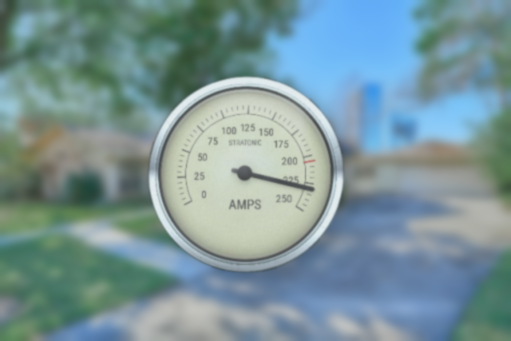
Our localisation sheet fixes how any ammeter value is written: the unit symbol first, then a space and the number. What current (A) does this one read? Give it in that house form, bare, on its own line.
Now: A 230
